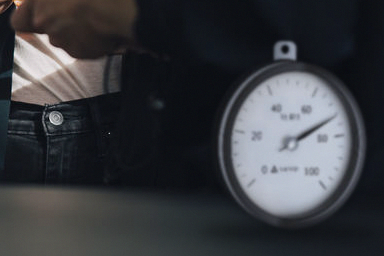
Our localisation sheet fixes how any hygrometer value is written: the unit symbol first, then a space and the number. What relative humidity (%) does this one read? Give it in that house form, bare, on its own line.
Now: % 72
